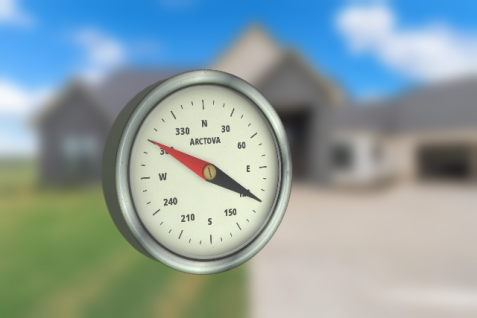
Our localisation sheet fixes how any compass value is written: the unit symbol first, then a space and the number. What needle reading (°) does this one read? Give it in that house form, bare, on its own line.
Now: ° 300
